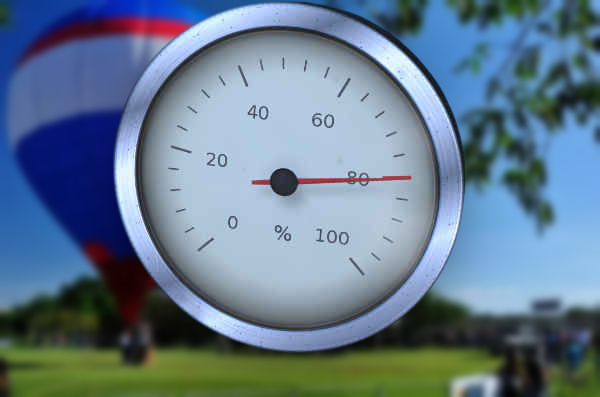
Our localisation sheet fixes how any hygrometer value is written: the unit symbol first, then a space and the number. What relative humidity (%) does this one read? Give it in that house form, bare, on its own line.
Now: % 80
